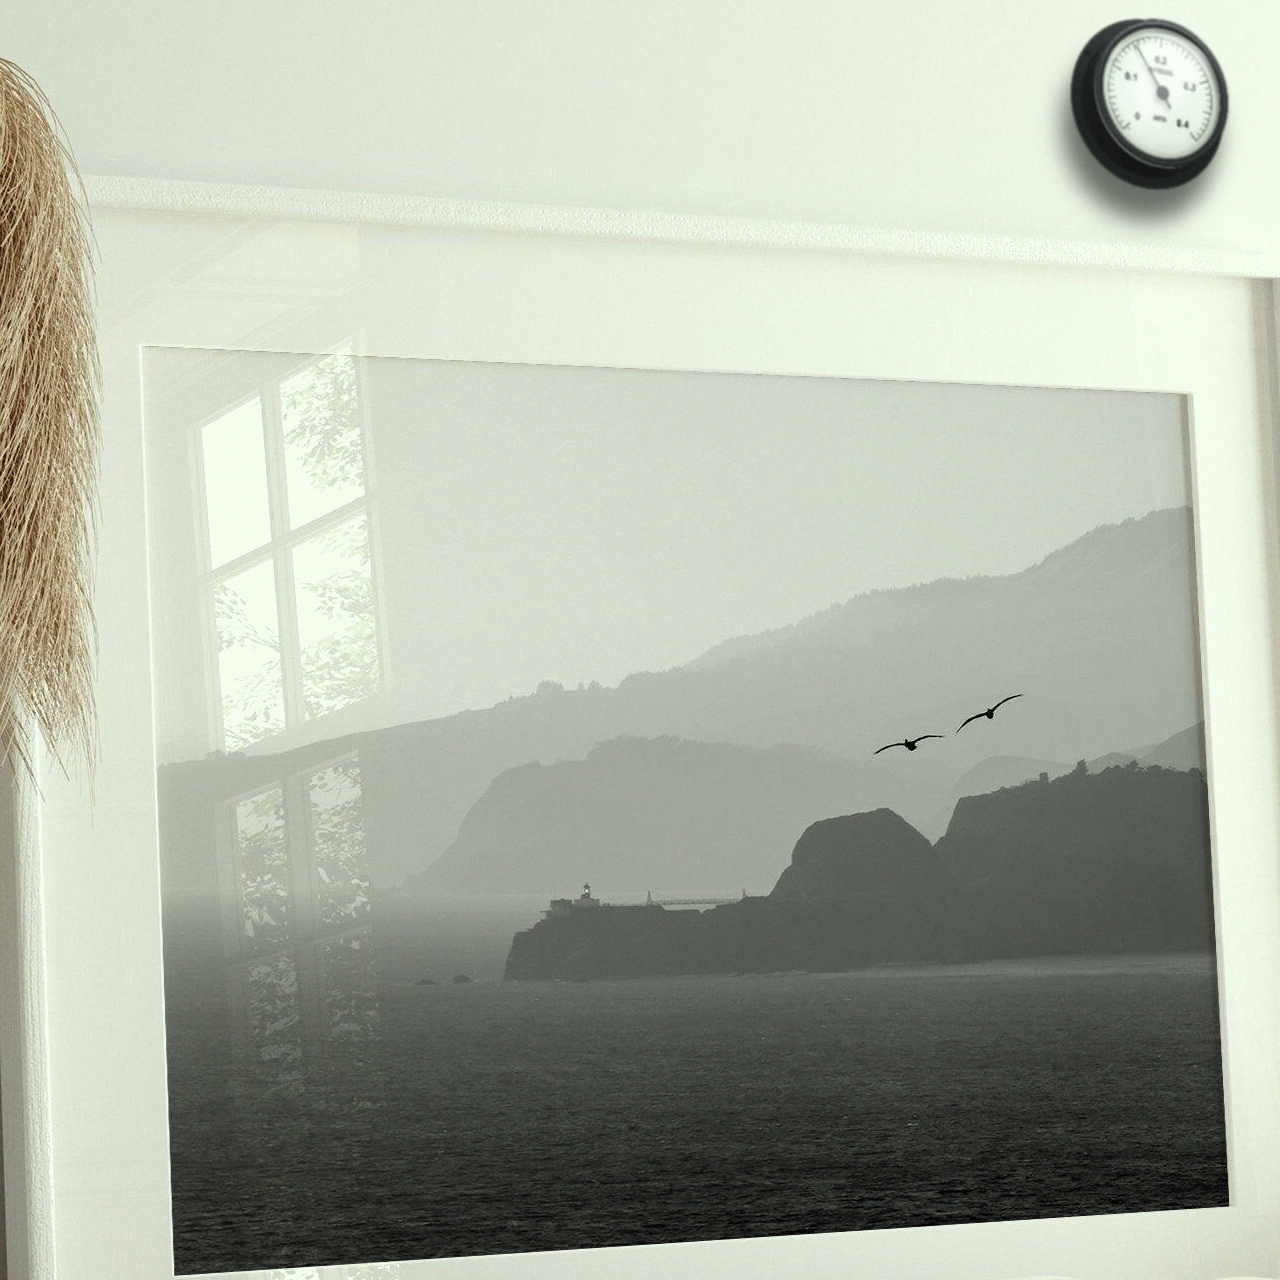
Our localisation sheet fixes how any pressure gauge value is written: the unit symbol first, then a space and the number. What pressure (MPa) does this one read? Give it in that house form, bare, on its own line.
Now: MPa 0.15
